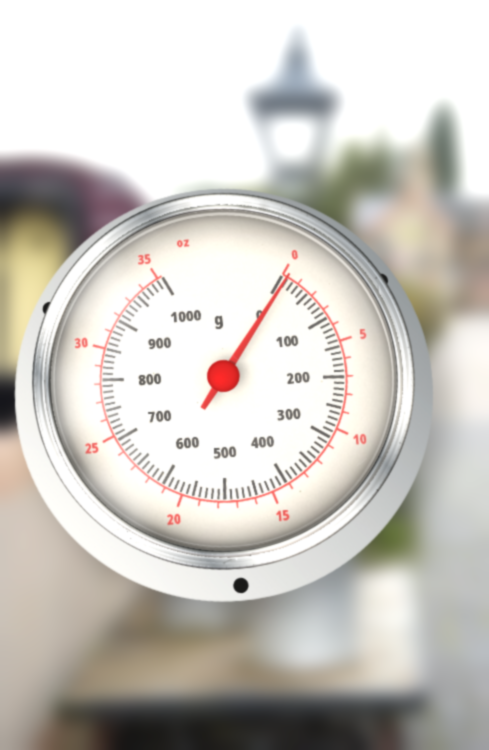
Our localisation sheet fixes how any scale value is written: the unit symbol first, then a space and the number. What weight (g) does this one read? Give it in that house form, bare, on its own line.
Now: g 10
